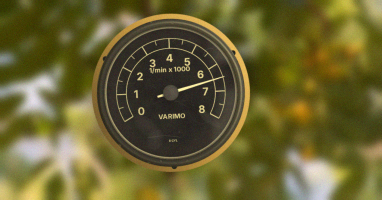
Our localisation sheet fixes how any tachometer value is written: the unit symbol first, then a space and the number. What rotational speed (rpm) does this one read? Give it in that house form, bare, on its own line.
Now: rpm 6500
